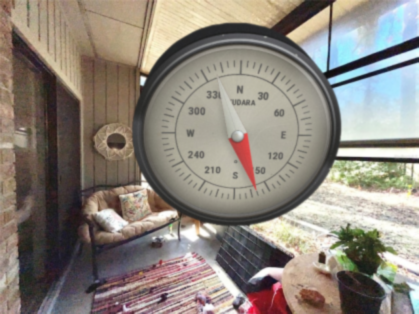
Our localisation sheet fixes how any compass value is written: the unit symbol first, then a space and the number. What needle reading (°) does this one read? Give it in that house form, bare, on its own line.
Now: ° 160
